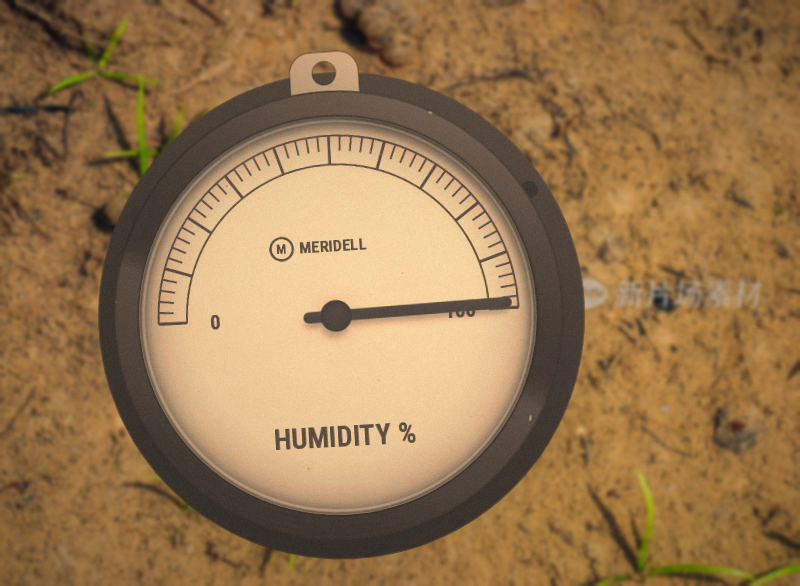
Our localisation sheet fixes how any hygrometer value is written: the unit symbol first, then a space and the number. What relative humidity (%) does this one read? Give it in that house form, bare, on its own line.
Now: % 99
